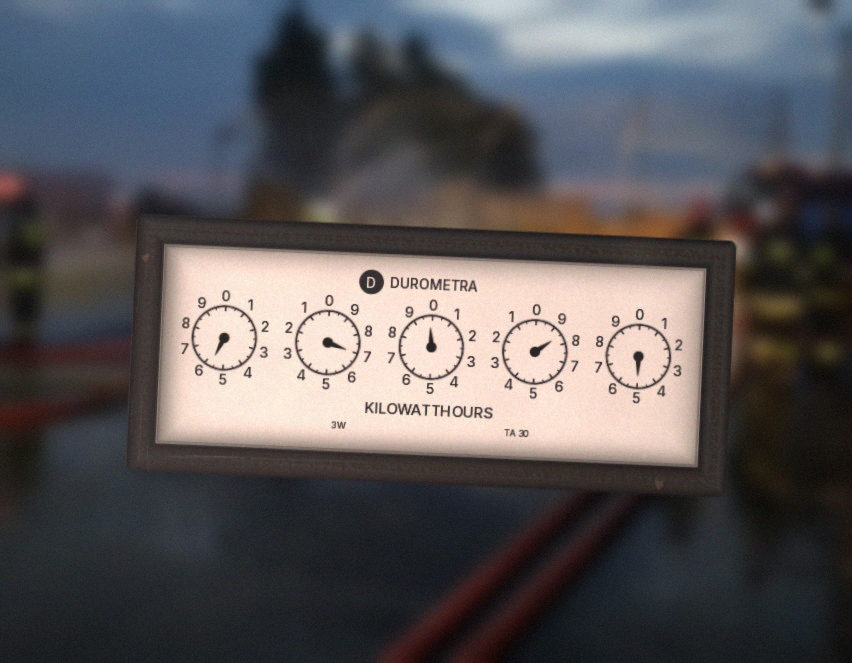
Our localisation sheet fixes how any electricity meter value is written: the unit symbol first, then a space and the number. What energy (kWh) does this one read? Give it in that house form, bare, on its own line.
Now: kWh 56985
